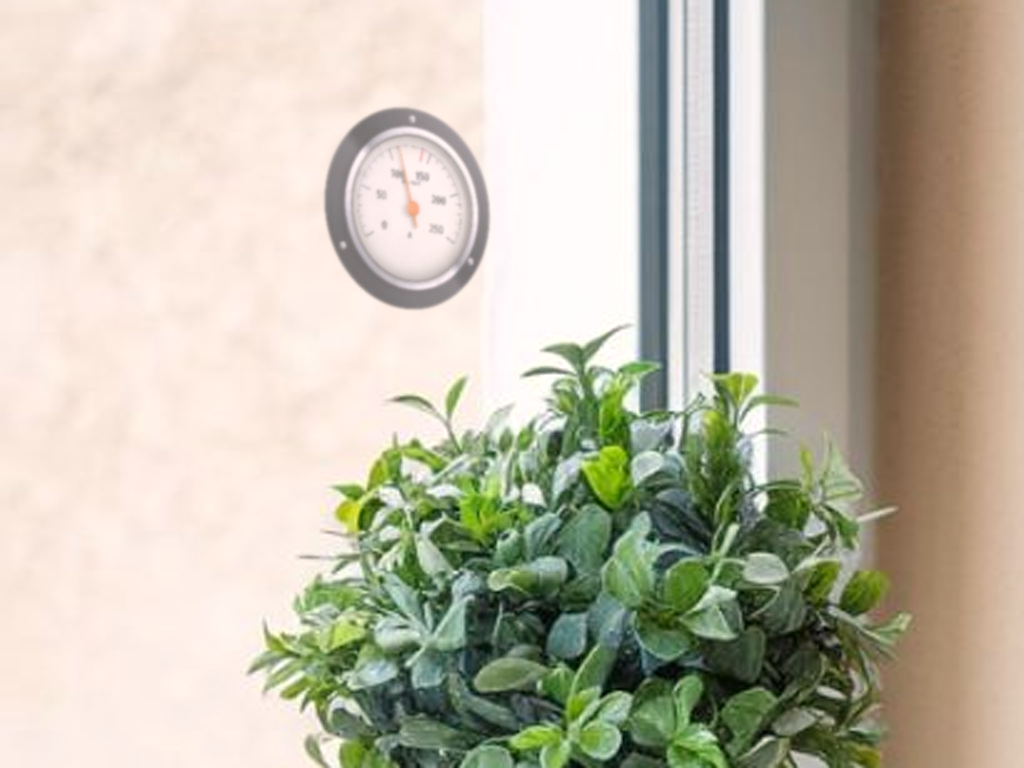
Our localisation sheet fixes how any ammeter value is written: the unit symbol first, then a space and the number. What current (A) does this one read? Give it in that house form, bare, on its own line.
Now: A 110
